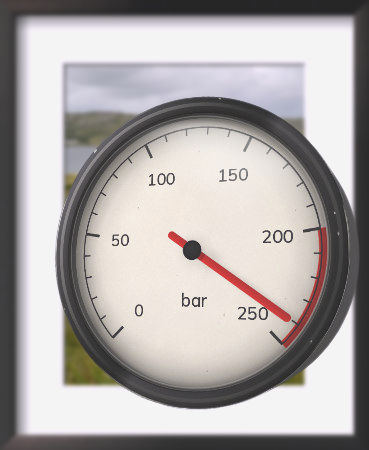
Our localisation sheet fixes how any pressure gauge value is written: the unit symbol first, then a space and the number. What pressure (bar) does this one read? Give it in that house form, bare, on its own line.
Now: bar 240
